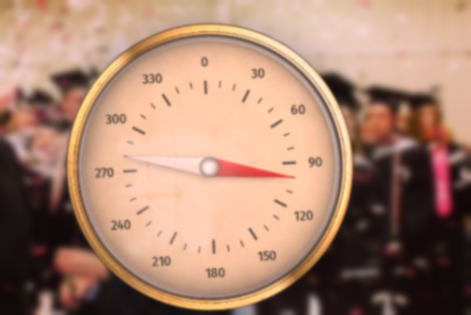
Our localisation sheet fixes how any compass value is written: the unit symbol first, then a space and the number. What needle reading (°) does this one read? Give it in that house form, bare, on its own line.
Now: ° 100
